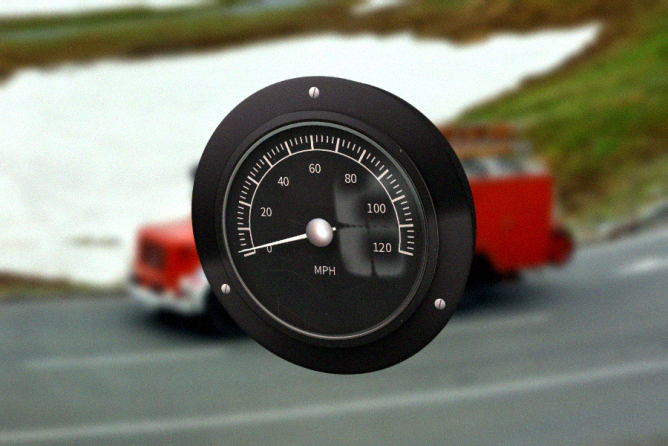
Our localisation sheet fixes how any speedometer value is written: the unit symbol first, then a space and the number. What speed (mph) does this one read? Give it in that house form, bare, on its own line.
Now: mph 2
